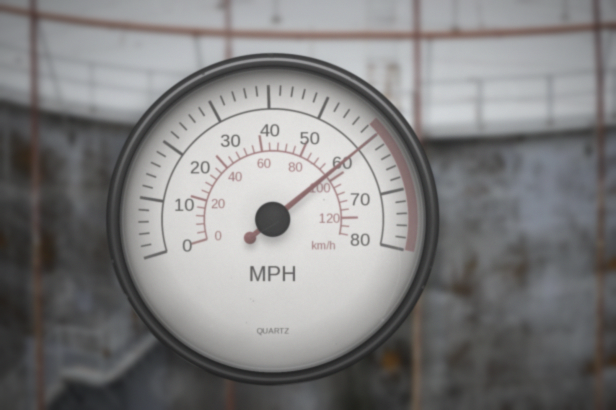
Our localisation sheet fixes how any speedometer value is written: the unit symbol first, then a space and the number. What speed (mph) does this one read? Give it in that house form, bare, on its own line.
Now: mph 60
